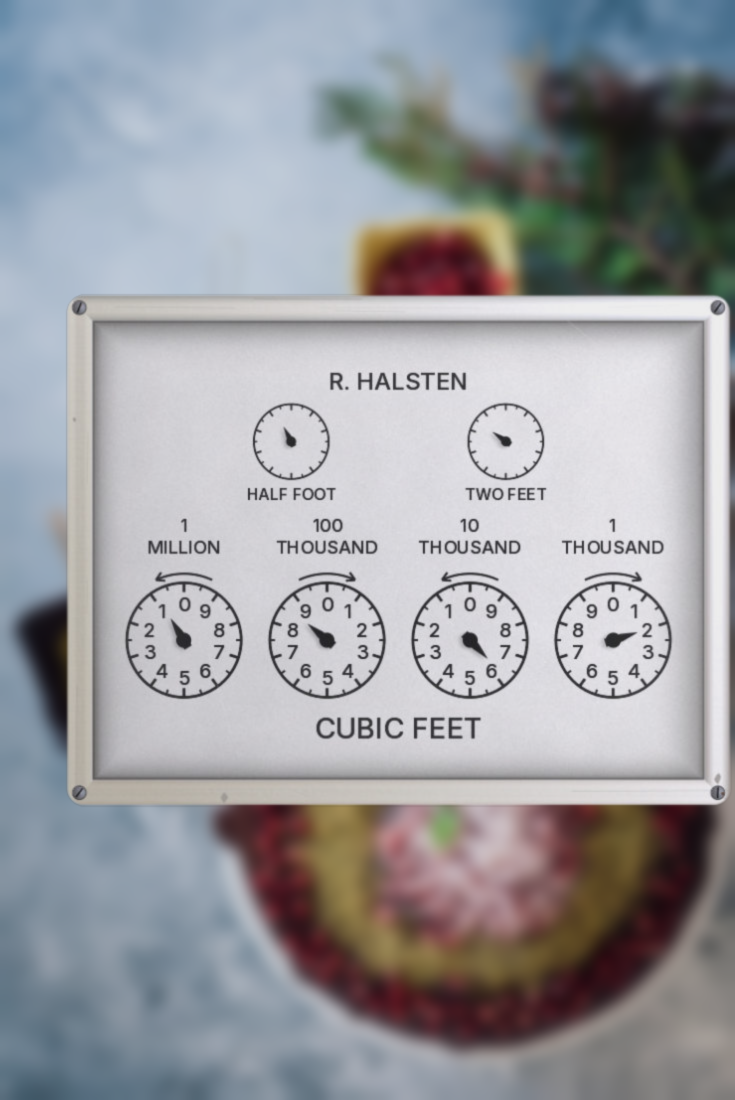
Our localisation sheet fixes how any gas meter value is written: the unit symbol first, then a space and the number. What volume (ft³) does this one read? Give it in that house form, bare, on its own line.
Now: ft³ 86200
